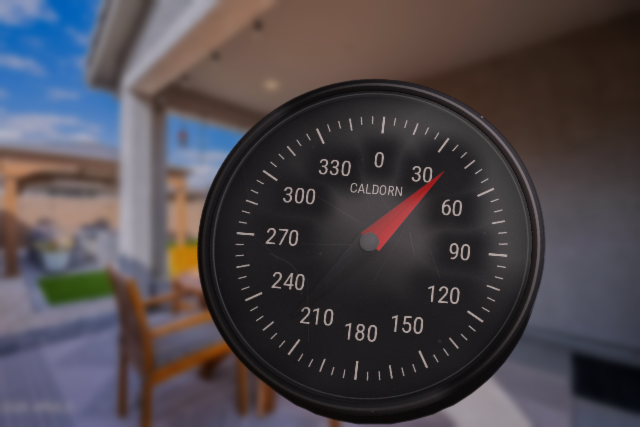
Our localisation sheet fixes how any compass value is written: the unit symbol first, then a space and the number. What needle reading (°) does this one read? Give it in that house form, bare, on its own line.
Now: ° 40
